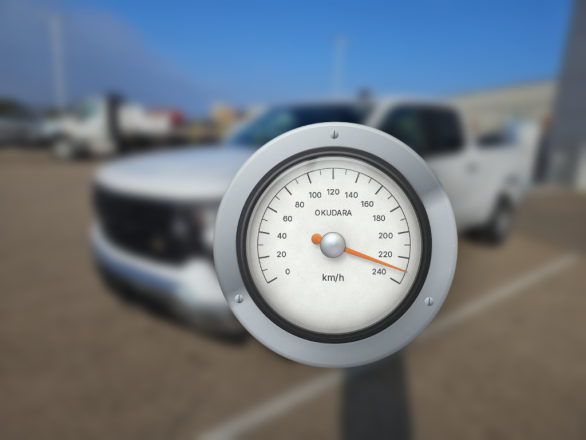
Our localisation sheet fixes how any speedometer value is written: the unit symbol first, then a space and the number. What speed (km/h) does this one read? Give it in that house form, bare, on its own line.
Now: km/h 230
